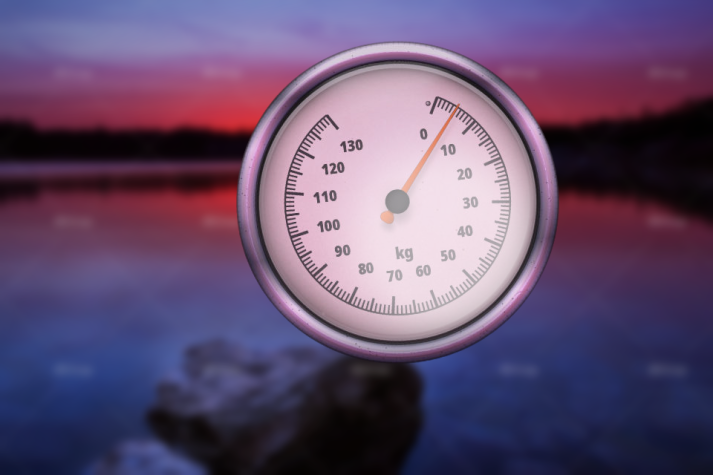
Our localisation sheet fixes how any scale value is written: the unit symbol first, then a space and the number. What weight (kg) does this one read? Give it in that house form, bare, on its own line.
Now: kg 5
